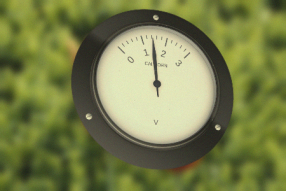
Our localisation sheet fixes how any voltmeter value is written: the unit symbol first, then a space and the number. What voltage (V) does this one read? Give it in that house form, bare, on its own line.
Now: V 1.4
